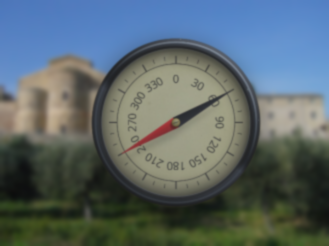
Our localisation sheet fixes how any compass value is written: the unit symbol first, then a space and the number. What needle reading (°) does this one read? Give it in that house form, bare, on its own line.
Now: ° 240
